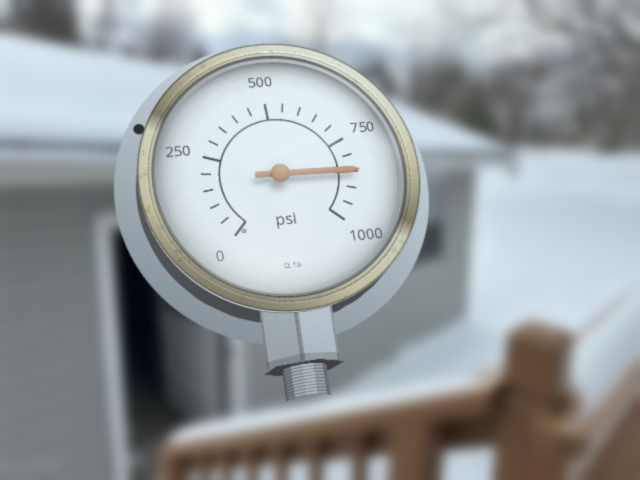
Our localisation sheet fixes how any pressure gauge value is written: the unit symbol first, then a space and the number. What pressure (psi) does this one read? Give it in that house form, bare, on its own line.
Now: psi 850
